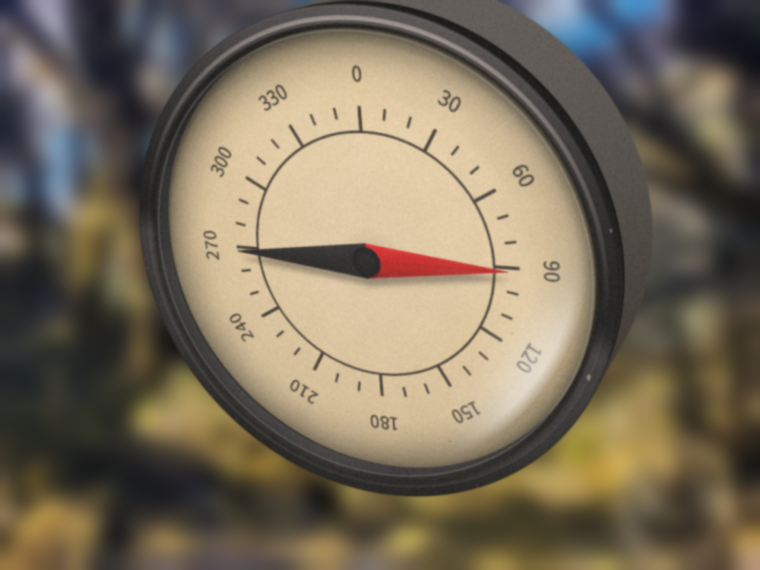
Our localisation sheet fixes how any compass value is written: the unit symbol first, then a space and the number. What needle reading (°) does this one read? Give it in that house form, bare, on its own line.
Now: ° 90
